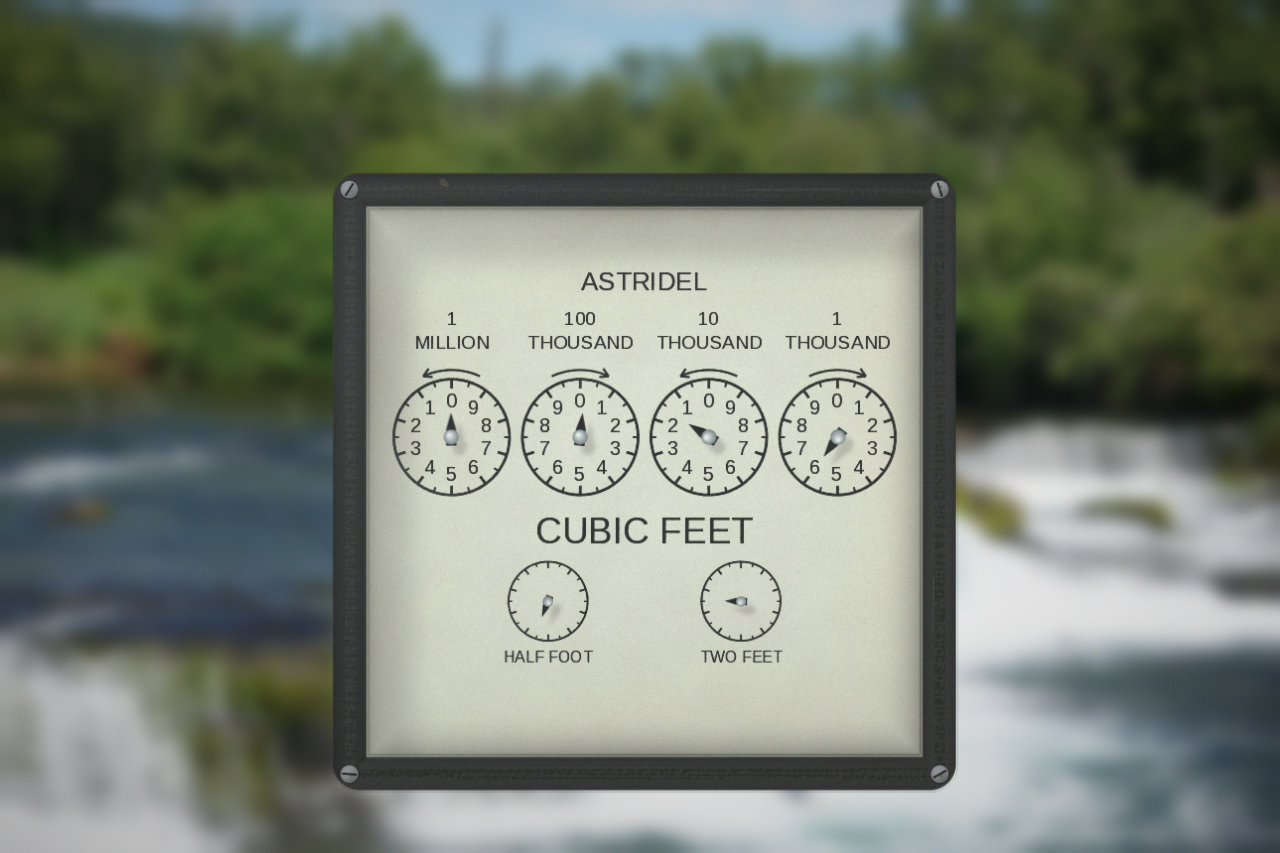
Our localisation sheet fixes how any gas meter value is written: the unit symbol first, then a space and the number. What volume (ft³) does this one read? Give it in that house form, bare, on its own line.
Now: ft³ 1600
